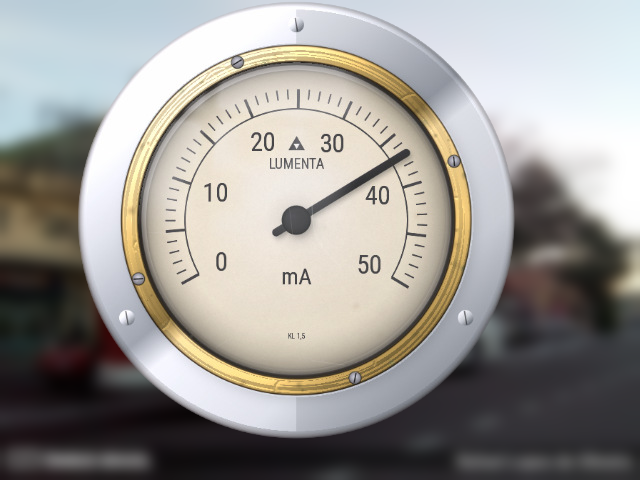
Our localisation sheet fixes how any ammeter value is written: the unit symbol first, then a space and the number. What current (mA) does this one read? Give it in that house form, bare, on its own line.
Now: mA 37
